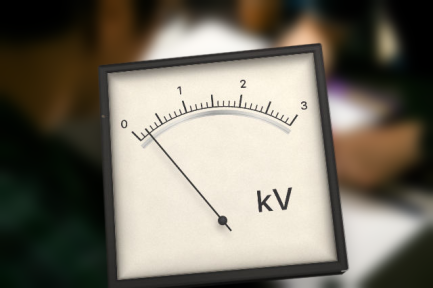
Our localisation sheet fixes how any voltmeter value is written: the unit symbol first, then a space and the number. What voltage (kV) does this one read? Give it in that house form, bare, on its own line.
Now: kV 0.2
